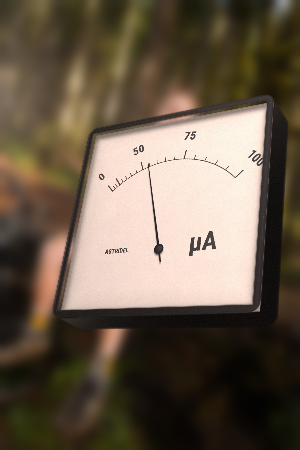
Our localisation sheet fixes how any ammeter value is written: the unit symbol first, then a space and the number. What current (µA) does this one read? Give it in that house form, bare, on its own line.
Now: µA 55
